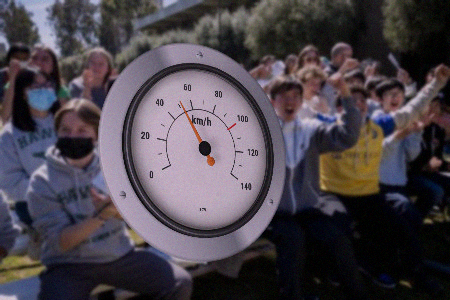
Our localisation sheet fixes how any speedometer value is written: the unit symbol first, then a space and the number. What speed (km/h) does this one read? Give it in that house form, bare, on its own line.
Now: km/h 50
